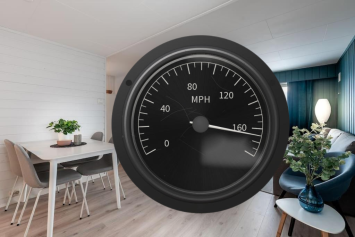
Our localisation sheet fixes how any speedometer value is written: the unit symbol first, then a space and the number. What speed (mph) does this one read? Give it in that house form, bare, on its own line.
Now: mph 165
